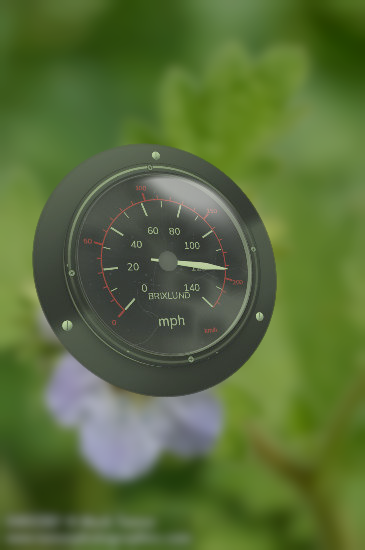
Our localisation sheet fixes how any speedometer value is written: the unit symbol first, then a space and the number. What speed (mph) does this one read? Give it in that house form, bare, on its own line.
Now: mph 120
